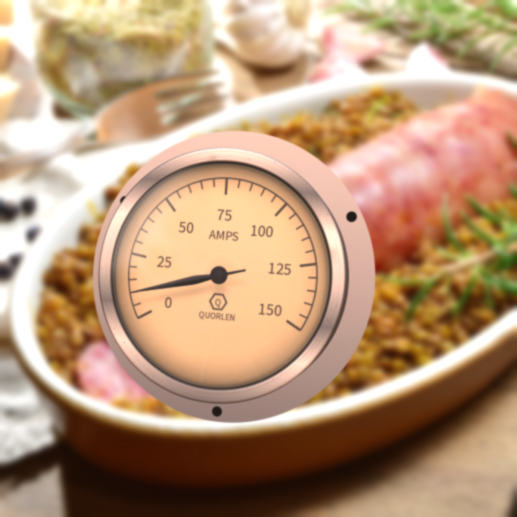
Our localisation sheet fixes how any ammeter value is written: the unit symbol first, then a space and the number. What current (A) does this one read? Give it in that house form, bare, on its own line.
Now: A 10
